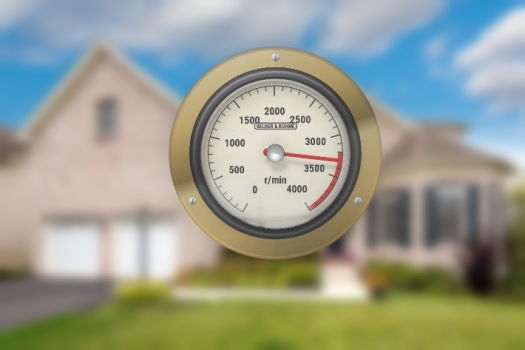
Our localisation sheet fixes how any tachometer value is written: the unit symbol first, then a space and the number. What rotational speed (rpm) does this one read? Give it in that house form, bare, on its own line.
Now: rpm 3300
